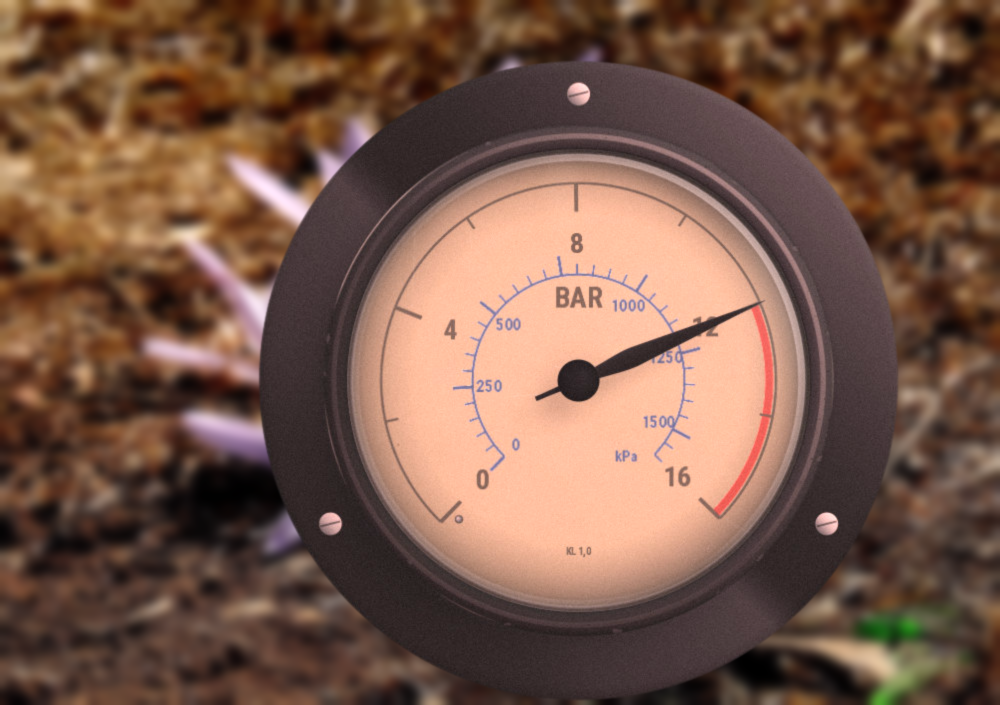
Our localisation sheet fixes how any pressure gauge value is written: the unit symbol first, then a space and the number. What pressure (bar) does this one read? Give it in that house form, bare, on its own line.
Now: bar 12
